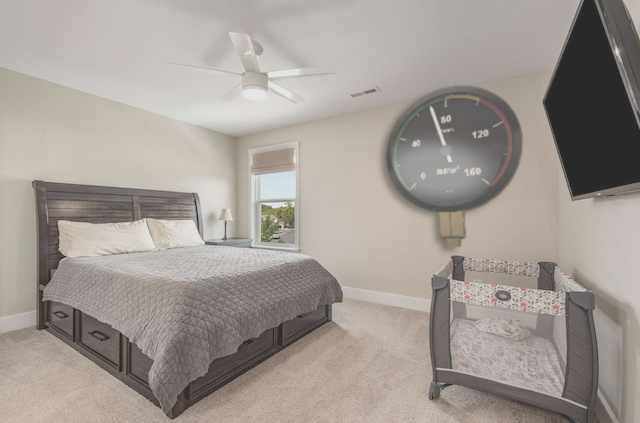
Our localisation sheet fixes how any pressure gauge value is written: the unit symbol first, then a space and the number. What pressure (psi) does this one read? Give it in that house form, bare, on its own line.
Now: psi 70
